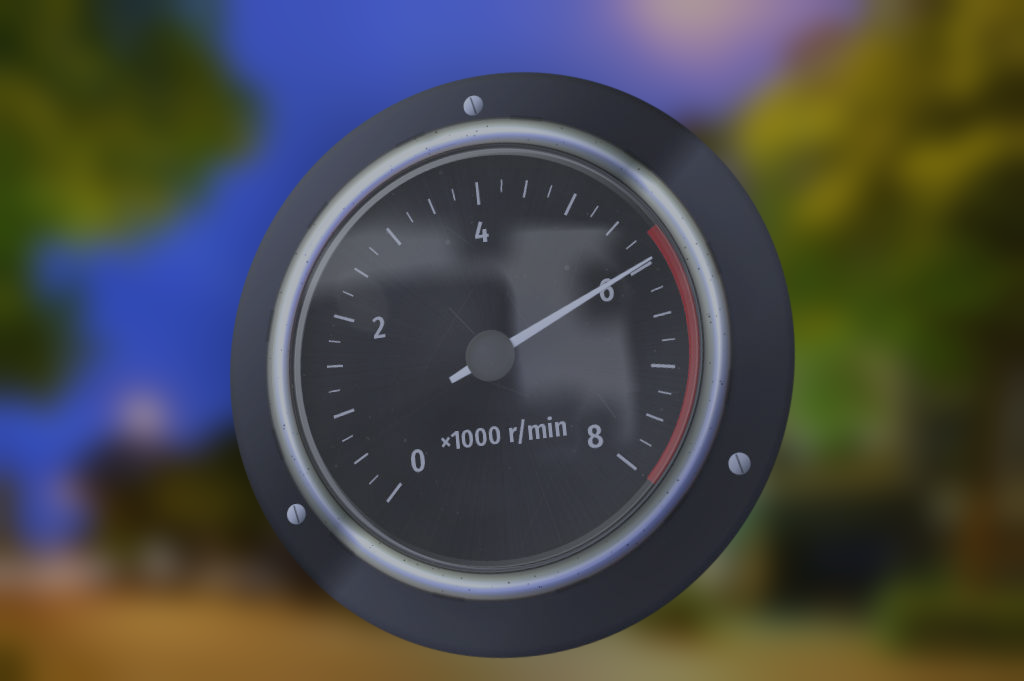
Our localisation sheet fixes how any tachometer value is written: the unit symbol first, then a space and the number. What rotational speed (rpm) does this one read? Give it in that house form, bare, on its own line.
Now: rpm 6000
